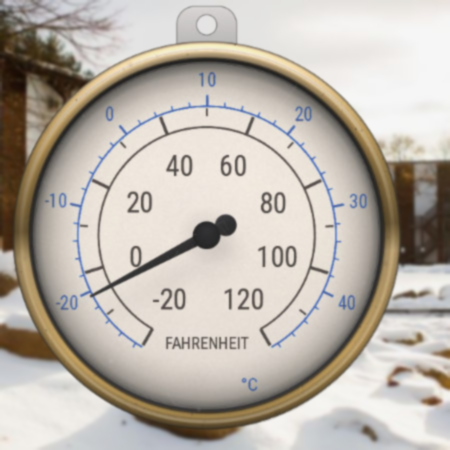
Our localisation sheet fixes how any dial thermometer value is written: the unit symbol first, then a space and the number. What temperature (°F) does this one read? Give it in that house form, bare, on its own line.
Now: °F -5
